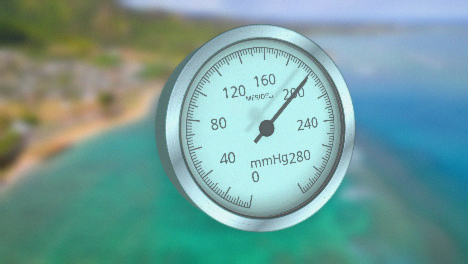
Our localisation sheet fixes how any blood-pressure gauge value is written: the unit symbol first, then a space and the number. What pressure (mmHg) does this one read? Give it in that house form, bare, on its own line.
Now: mmHg 200
